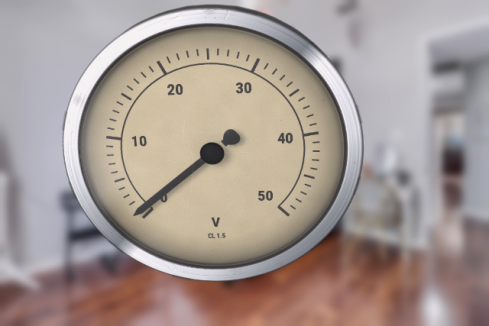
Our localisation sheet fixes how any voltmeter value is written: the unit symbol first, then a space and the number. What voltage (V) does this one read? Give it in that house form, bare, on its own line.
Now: V 1
